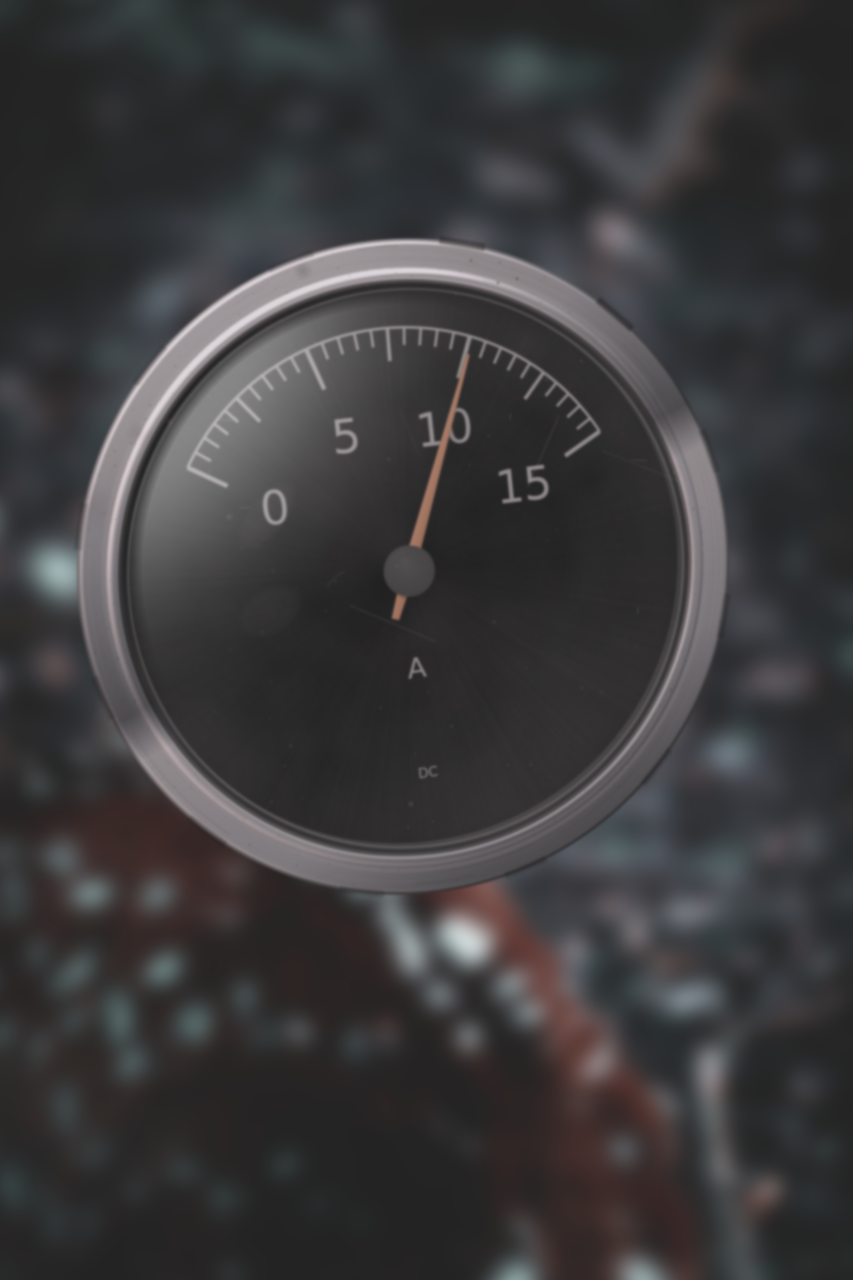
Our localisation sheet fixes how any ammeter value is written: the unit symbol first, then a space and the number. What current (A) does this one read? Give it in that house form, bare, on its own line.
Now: A 10
